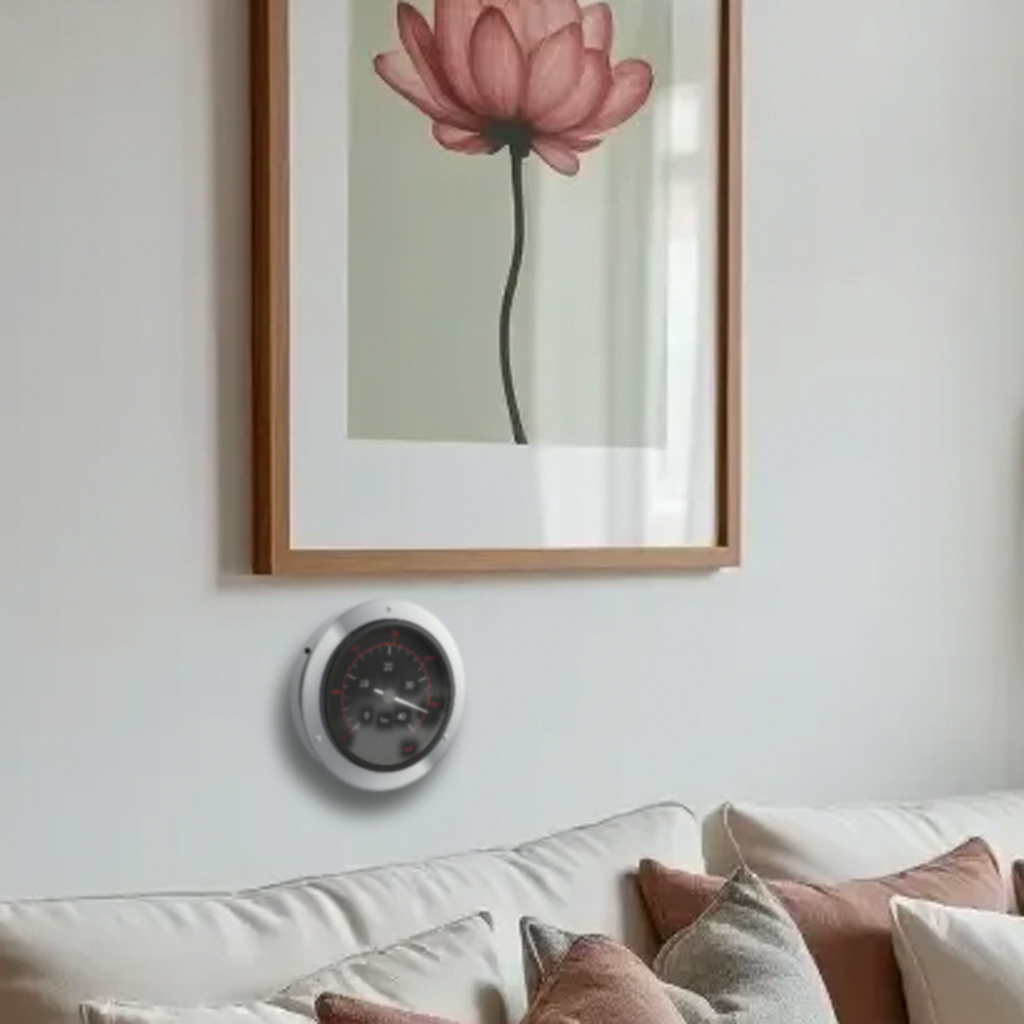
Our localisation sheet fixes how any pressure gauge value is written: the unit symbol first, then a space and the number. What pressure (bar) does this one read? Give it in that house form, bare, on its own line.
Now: bar 36
